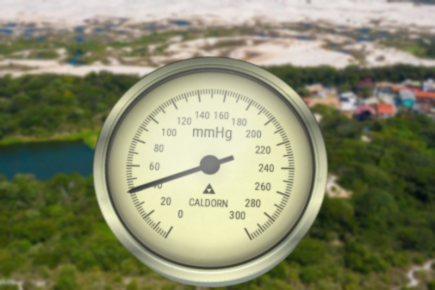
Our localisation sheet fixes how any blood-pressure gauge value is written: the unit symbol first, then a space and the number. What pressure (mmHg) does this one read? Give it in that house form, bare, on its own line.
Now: mmHg 40
